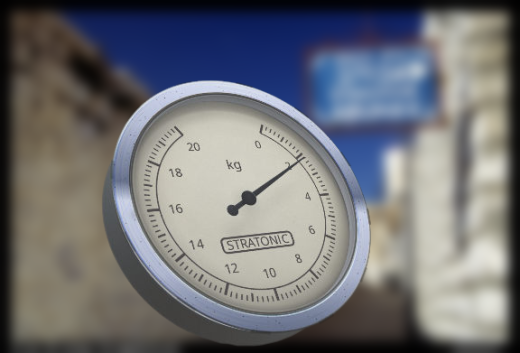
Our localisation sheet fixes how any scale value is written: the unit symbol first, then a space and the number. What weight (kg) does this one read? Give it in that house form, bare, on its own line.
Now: kg 2.2
